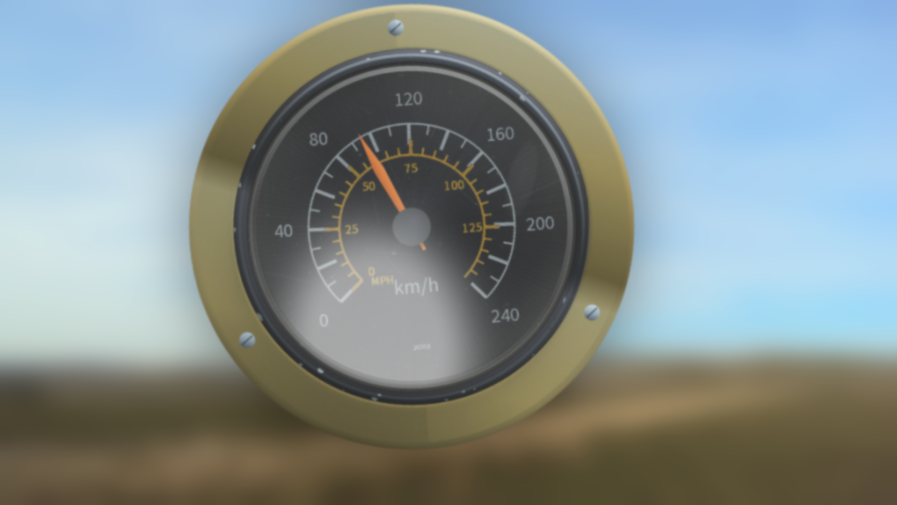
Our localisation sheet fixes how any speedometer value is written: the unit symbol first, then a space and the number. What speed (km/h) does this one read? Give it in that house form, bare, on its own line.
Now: km/h 95
